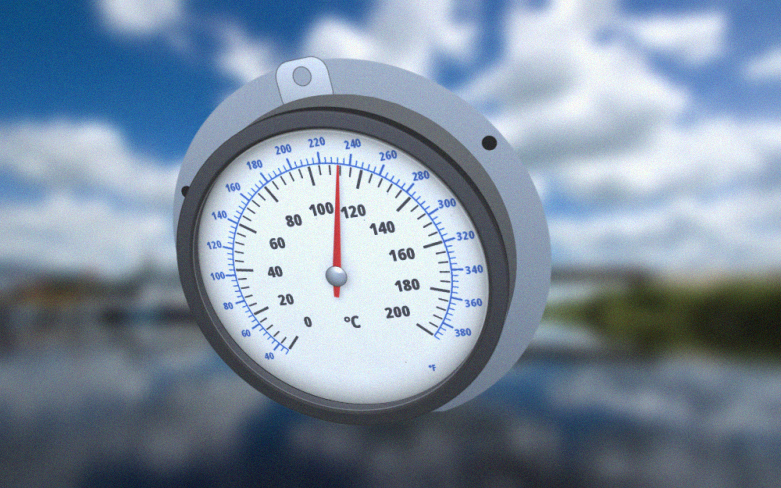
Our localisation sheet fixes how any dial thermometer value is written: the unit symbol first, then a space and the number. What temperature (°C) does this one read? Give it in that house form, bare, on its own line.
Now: °C 112
